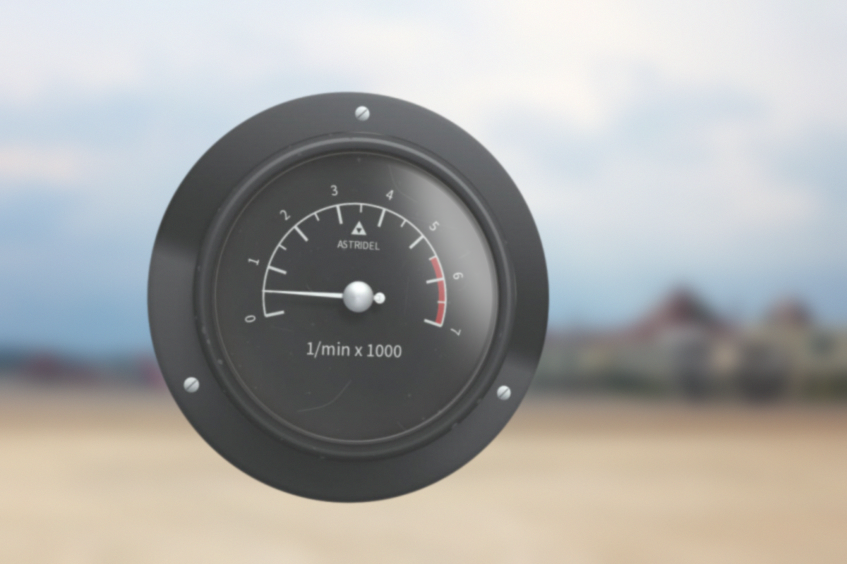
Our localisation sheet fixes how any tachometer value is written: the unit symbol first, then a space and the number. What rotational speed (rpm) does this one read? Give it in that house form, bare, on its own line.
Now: rpm 500
